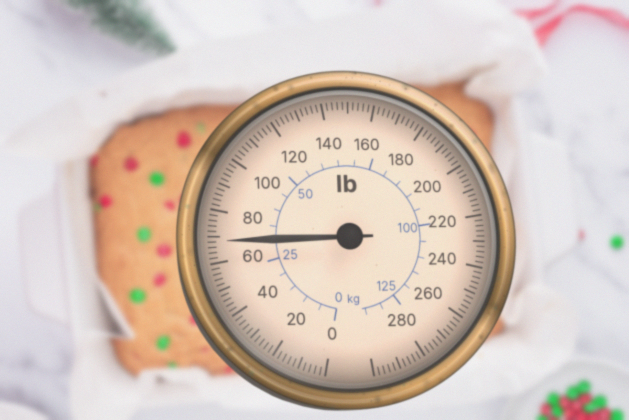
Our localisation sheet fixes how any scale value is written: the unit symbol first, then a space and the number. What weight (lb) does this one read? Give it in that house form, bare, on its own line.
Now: lb 68
